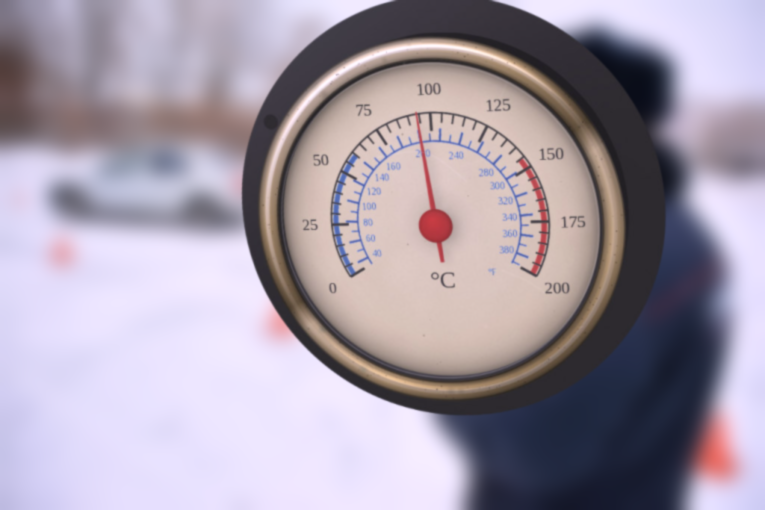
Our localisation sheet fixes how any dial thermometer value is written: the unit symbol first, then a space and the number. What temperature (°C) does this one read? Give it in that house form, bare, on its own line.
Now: °C 95
